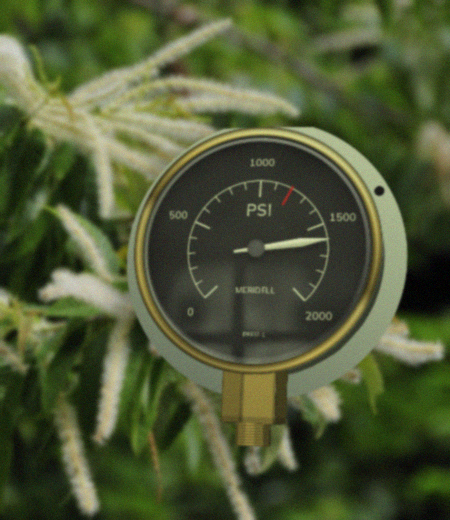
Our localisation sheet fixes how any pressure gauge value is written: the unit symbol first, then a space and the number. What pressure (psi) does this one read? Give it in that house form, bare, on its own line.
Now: psi 1600
